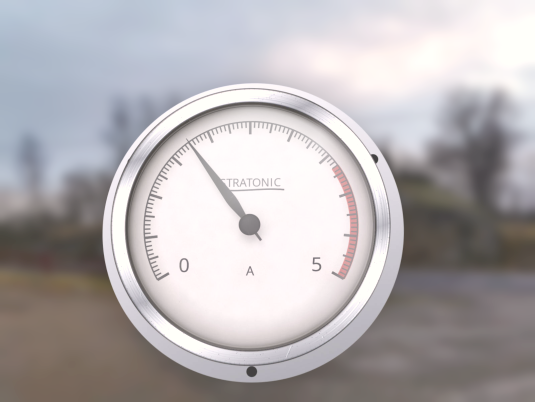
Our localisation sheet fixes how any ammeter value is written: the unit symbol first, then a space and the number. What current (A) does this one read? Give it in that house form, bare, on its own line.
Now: A 1.75
